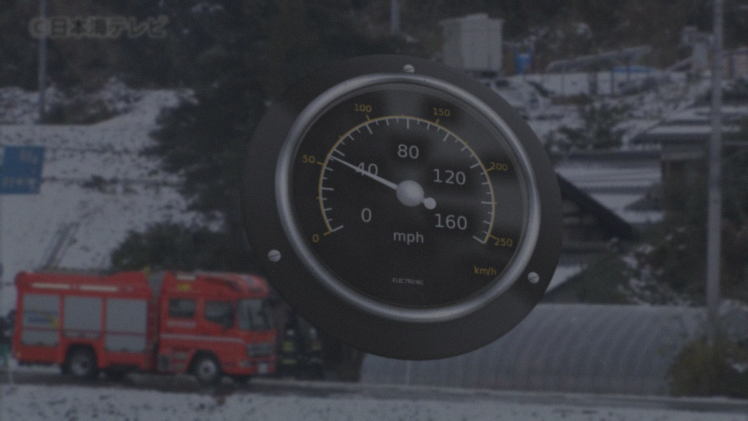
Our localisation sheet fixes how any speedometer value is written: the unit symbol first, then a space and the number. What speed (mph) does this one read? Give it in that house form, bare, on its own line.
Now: mph 35
